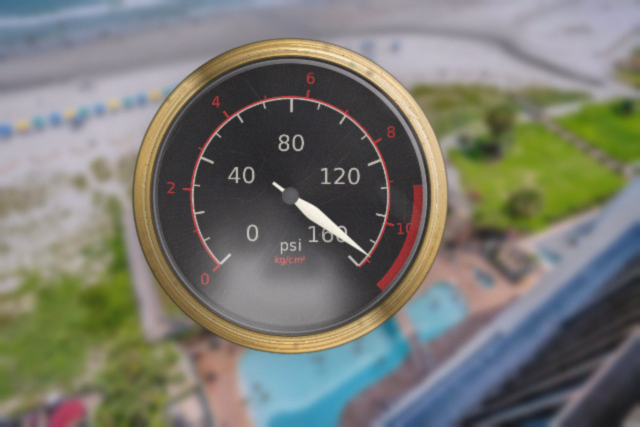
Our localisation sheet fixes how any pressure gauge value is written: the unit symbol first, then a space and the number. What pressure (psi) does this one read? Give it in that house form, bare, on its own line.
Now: psi 155
